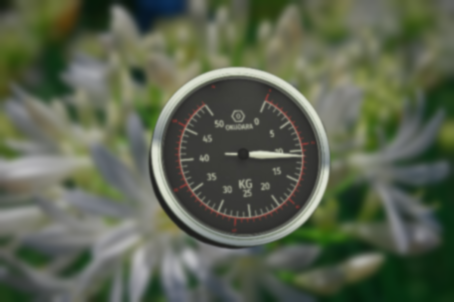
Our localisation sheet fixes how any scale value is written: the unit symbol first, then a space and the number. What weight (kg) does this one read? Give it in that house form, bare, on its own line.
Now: kg 11
